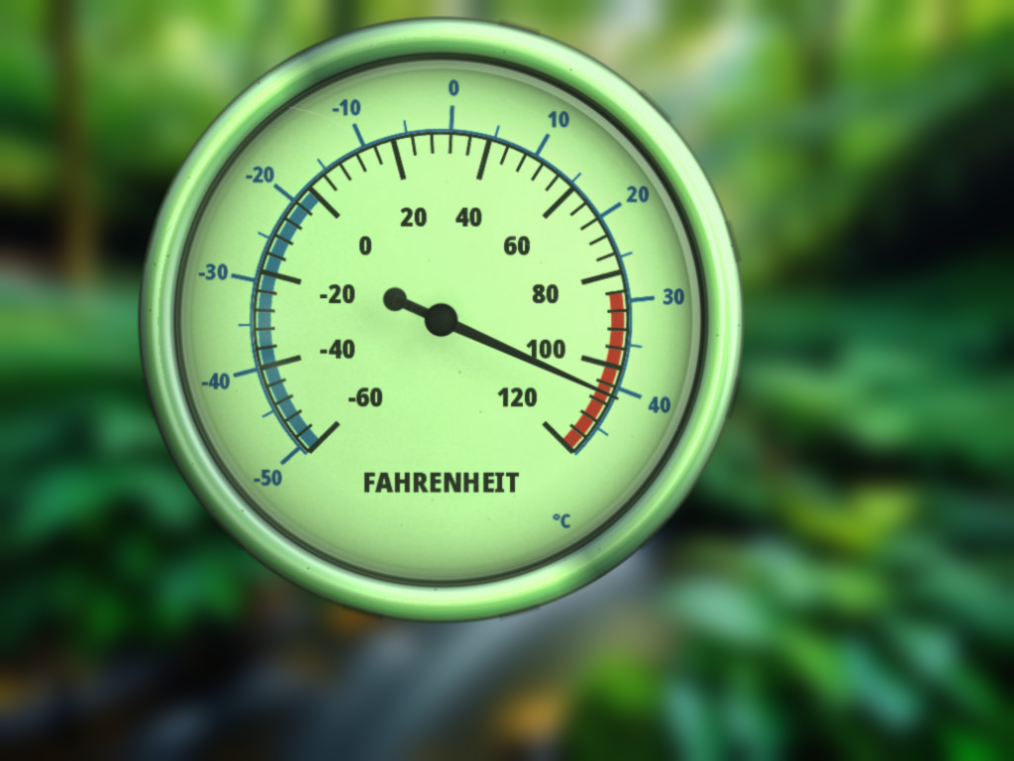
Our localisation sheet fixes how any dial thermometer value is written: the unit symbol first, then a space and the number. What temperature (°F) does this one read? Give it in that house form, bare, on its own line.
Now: °F 106
